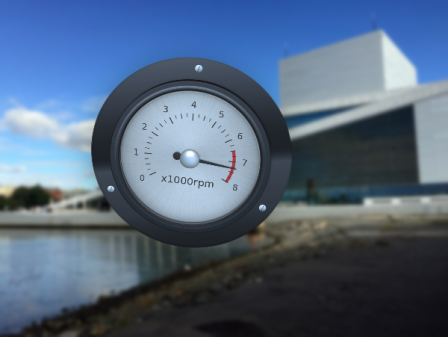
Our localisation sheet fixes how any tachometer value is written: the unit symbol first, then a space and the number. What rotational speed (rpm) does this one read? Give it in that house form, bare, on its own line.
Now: rpm 7250
